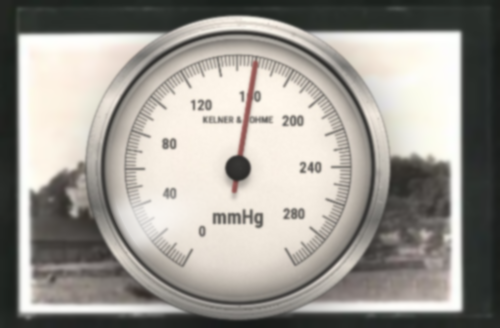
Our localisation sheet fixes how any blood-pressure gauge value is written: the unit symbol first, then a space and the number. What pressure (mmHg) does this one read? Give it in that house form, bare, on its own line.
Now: mmHg 160
